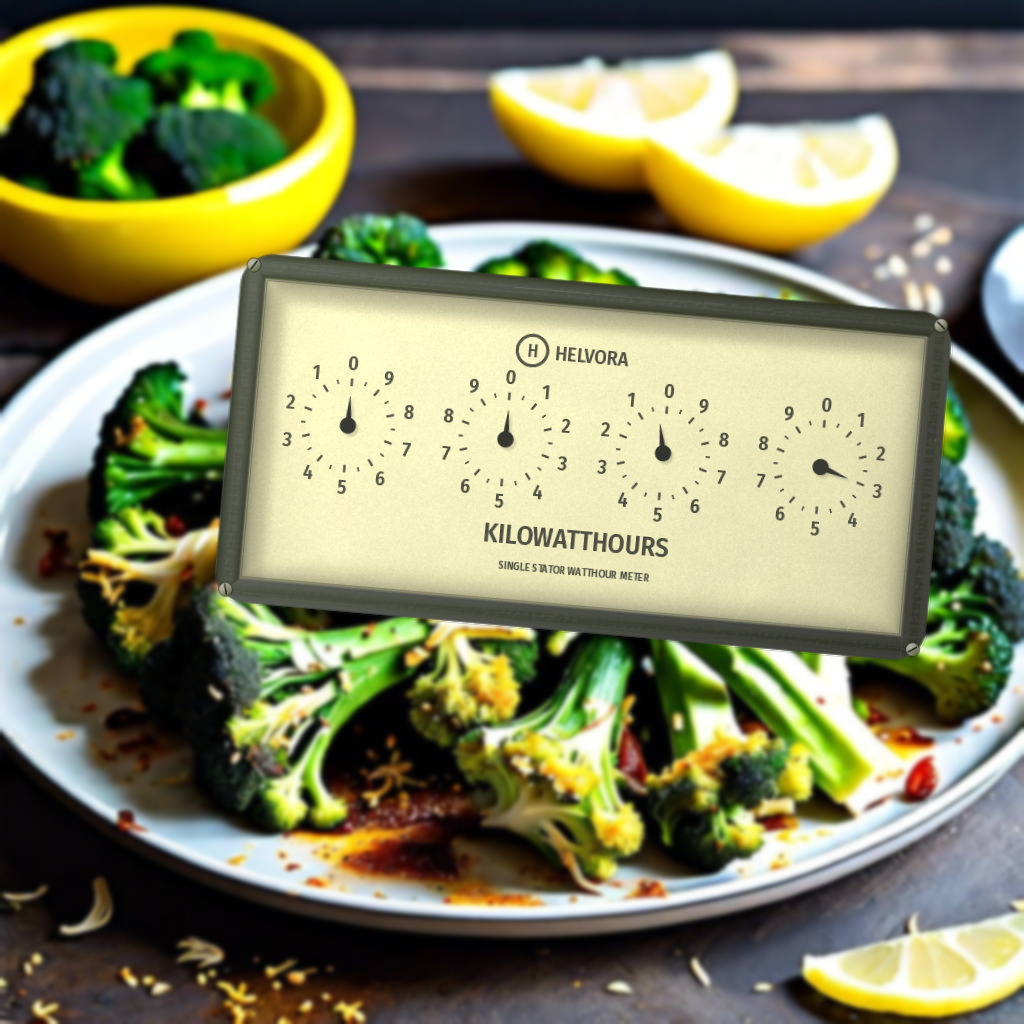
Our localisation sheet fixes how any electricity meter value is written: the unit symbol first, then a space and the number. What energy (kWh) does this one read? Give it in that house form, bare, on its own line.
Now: kWh 3
